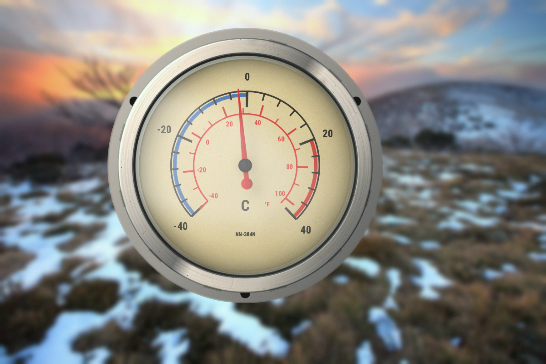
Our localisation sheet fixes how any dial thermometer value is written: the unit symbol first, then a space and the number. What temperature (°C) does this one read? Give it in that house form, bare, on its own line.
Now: °C -2
